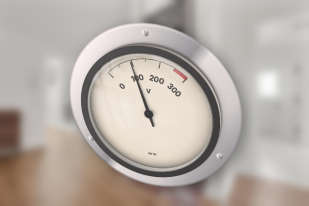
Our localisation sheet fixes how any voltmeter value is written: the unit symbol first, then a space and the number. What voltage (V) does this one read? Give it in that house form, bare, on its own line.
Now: V 100
